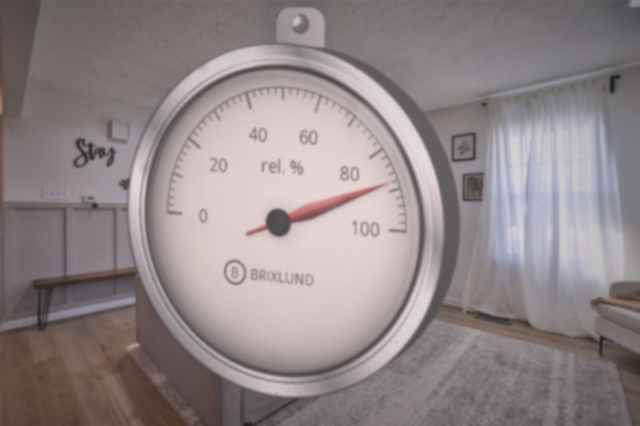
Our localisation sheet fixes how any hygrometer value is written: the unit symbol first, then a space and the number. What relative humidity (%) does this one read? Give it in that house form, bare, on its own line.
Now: % 88
